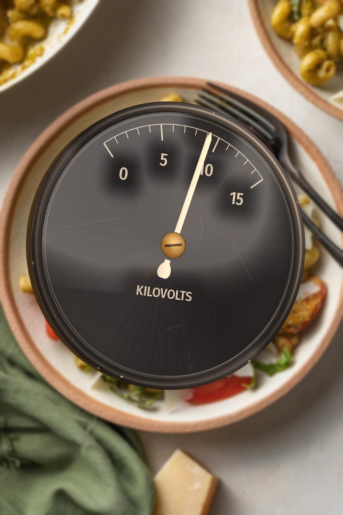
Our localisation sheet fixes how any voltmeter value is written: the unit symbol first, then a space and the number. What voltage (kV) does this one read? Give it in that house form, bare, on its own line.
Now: kV 9
